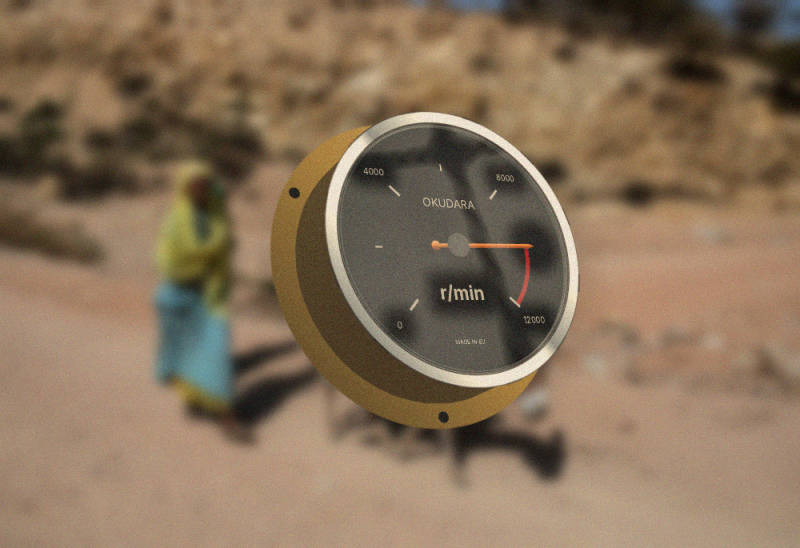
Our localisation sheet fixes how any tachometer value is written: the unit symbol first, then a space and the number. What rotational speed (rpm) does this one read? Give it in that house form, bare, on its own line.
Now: rpm 10000
